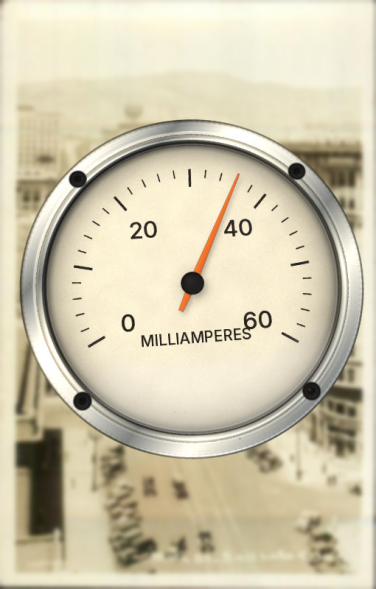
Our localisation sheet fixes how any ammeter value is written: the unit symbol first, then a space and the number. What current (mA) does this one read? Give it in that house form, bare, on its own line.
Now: mA 36
